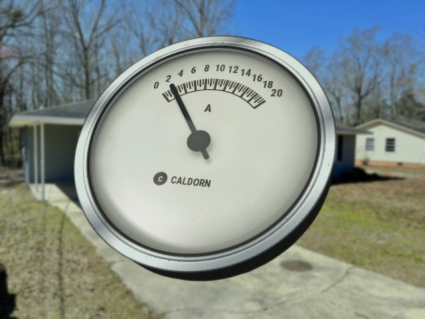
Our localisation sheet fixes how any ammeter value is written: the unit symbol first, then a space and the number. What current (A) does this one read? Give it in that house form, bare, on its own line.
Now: A 2
